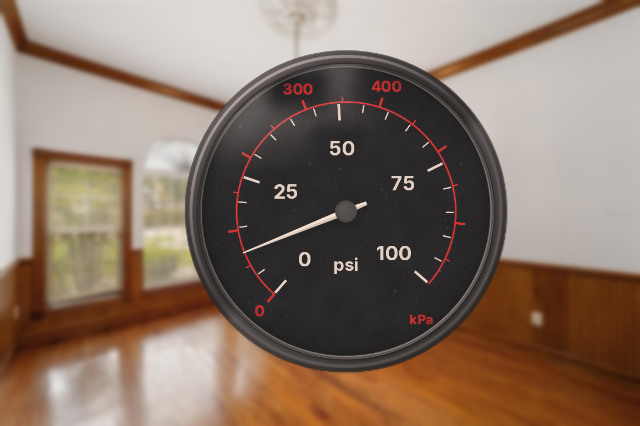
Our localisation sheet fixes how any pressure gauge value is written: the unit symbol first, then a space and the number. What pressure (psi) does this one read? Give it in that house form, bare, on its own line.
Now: psi 10
